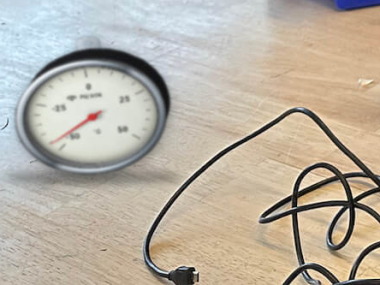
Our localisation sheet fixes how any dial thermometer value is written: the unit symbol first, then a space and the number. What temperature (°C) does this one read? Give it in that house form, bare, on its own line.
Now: °C -45
